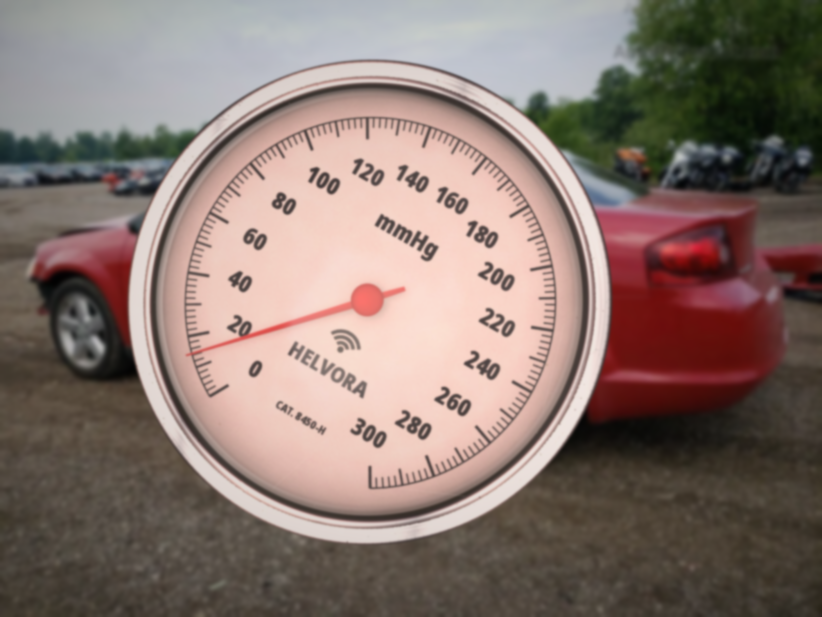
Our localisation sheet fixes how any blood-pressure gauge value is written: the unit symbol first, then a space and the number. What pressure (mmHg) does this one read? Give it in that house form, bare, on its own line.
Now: mmHg 14
